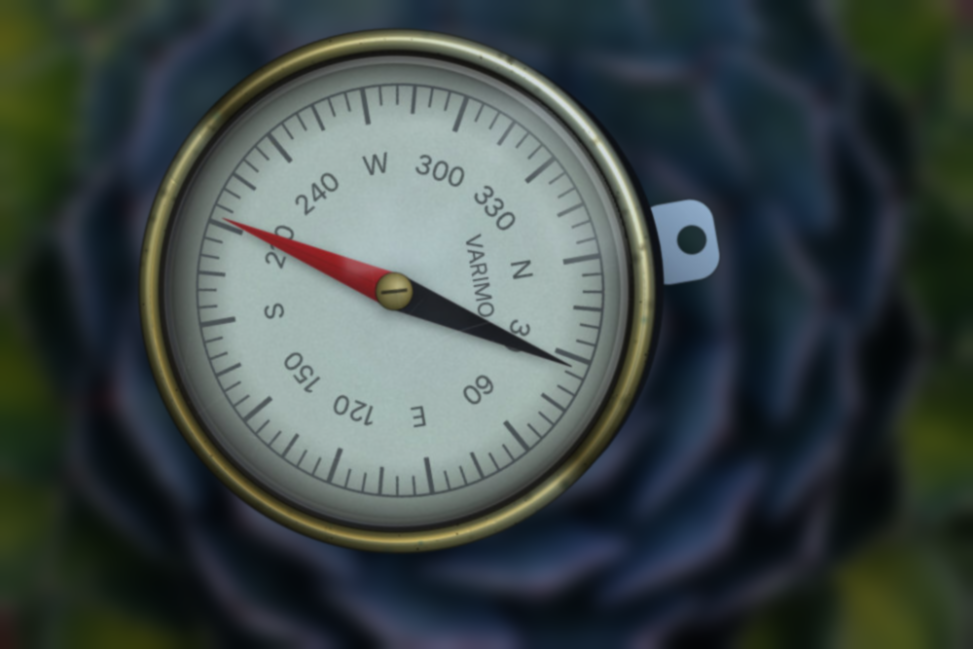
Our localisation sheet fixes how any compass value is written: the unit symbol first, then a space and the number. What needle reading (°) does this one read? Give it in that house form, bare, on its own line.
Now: ° 212.5
